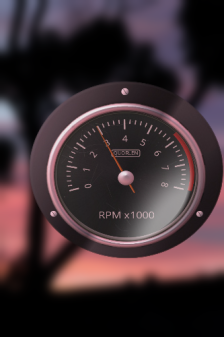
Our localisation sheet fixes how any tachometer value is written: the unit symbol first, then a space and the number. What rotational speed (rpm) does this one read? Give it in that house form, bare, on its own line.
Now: rpm 3000
